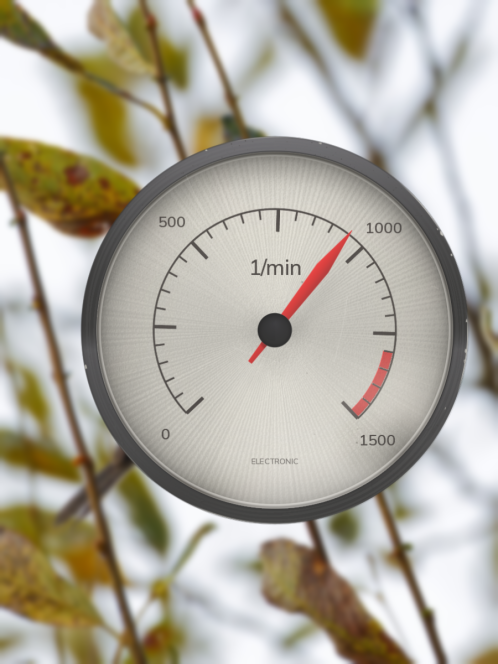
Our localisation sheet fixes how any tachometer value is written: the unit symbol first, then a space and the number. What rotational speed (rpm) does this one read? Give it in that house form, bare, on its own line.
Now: rpm 950
